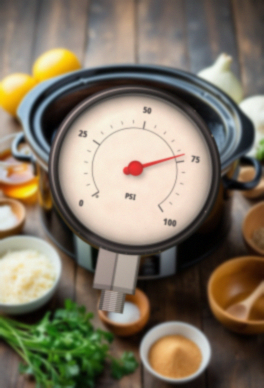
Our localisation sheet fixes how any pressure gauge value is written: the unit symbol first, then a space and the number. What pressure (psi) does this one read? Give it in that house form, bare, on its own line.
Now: psi 72.5
